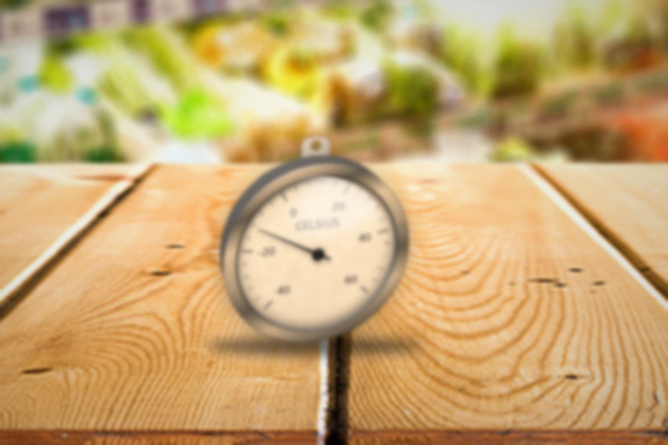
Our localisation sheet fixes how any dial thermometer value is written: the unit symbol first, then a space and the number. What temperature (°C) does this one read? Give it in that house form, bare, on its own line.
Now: °C -12
